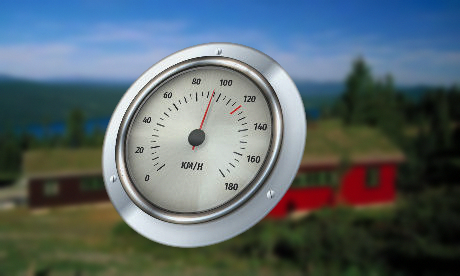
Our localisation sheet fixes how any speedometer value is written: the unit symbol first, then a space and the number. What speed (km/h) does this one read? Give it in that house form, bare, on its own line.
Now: km/h 95
